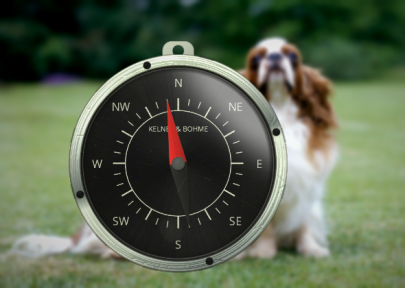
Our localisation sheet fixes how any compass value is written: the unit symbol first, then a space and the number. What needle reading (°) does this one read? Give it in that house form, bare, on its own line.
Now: ° 350
